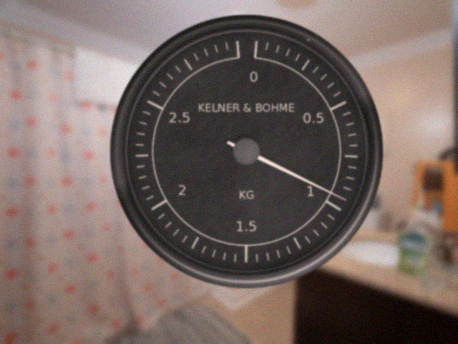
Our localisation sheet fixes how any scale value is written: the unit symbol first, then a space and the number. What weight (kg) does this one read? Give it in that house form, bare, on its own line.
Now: kg 0.95
